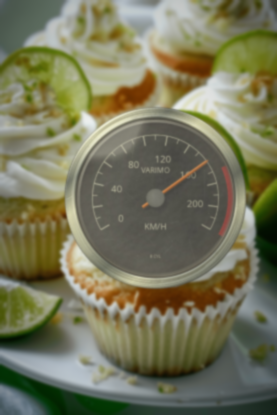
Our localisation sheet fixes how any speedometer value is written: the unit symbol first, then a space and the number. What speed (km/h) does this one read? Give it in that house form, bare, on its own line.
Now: km/h 160
